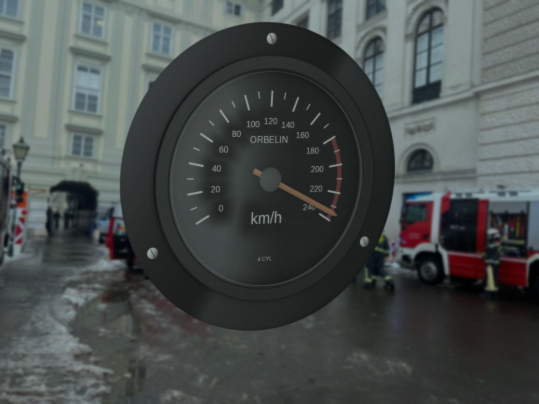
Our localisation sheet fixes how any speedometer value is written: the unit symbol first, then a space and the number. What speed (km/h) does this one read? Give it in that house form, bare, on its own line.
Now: km/h 235
